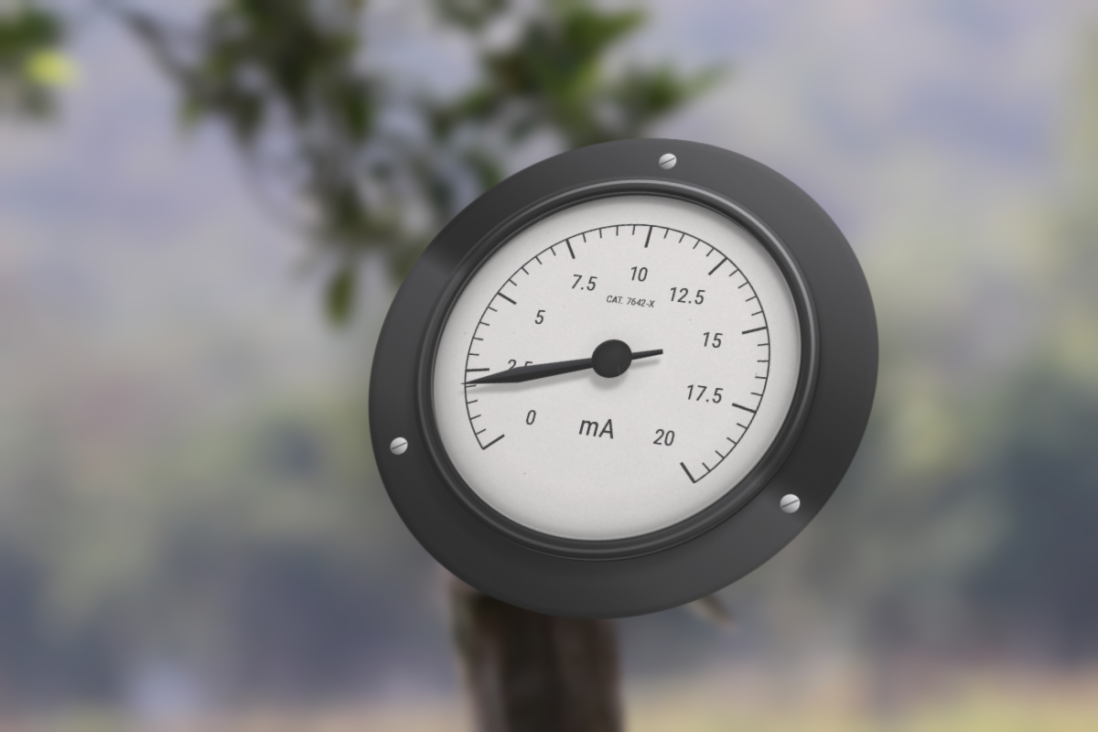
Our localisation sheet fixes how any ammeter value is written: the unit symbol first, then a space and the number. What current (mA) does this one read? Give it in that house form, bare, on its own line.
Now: mA 2
